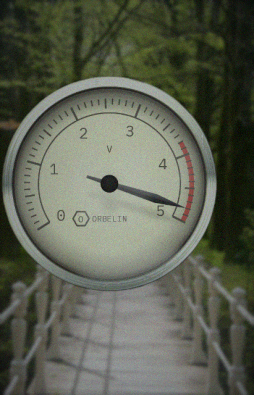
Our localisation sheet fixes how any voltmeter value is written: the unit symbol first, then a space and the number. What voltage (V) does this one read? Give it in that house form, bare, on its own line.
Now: V 4.8
